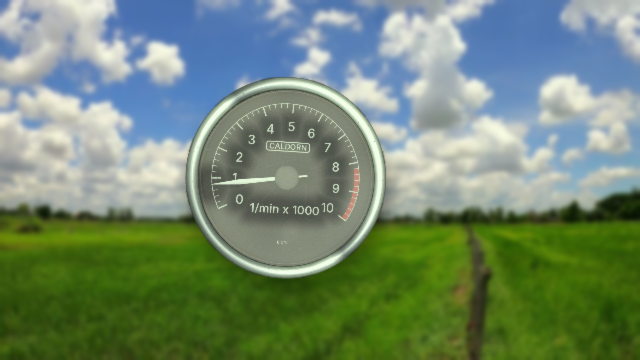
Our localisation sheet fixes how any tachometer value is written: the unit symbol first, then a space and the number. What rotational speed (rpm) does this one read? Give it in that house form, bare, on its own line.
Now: rpm 800
